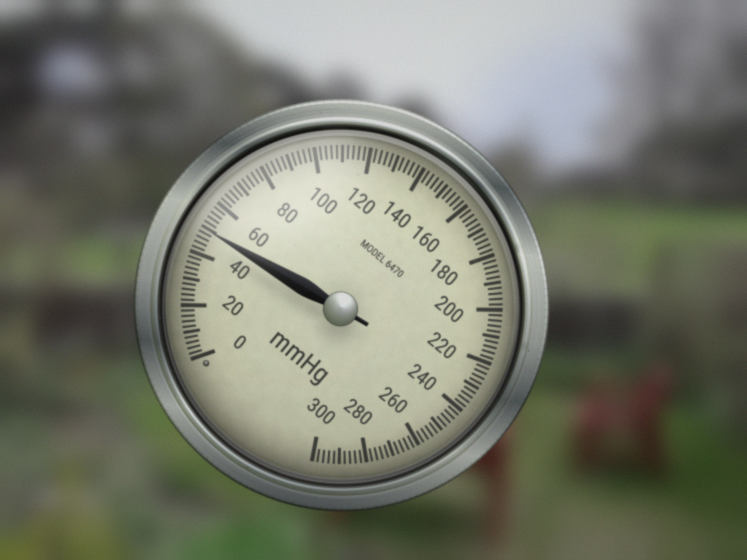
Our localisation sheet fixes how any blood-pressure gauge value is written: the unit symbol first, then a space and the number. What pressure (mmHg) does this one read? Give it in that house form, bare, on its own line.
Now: mmHg 50
